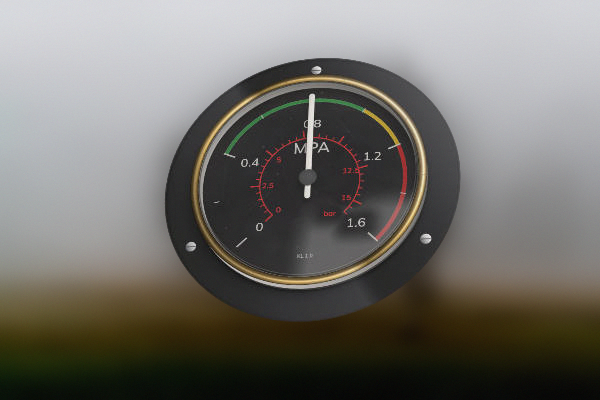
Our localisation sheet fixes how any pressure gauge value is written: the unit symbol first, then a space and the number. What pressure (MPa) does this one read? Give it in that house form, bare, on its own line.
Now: MPa 0.8
